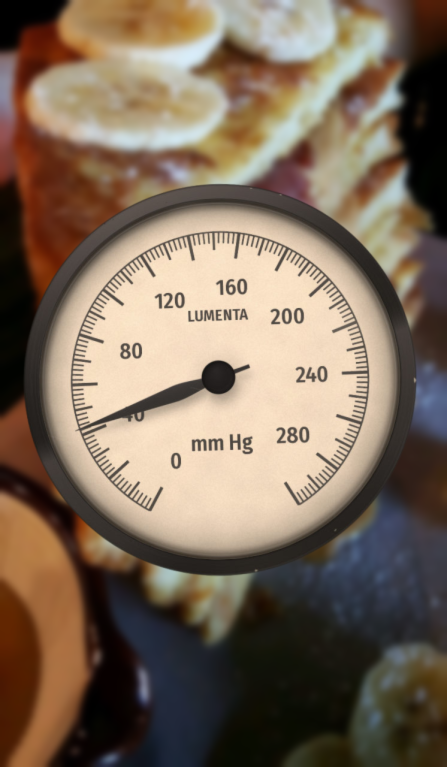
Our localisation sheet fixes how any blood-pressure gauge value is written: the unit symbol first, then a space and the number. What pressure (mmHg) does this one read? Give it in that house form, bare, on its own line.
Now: mmHg 42
